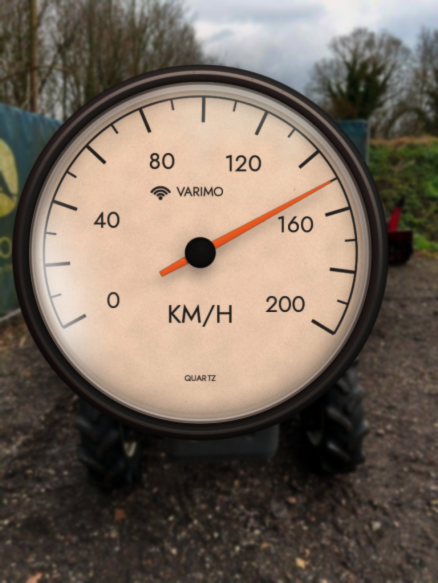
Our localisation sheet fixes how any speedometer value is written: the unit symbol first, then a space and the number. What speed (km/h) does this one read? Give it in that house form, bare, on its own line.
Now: km/h 150
